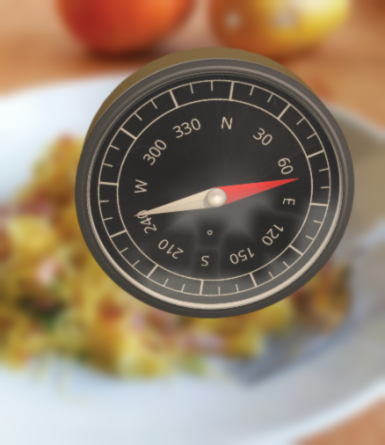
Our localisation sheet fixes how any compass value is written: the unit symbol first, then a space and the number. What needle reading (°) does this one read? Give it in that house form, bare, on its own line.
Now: ° 70
